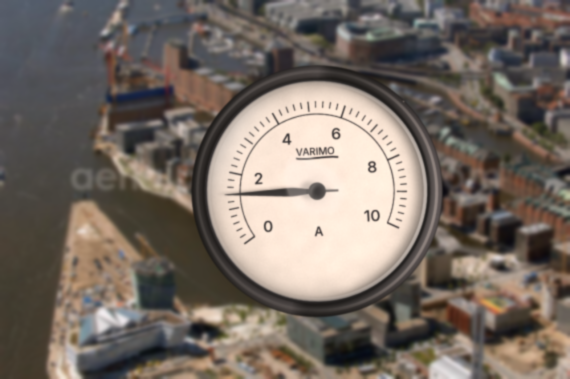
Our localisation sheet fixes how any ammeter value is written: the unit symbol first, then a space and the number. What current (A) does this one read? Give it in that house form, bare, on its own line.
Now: A 1.4
